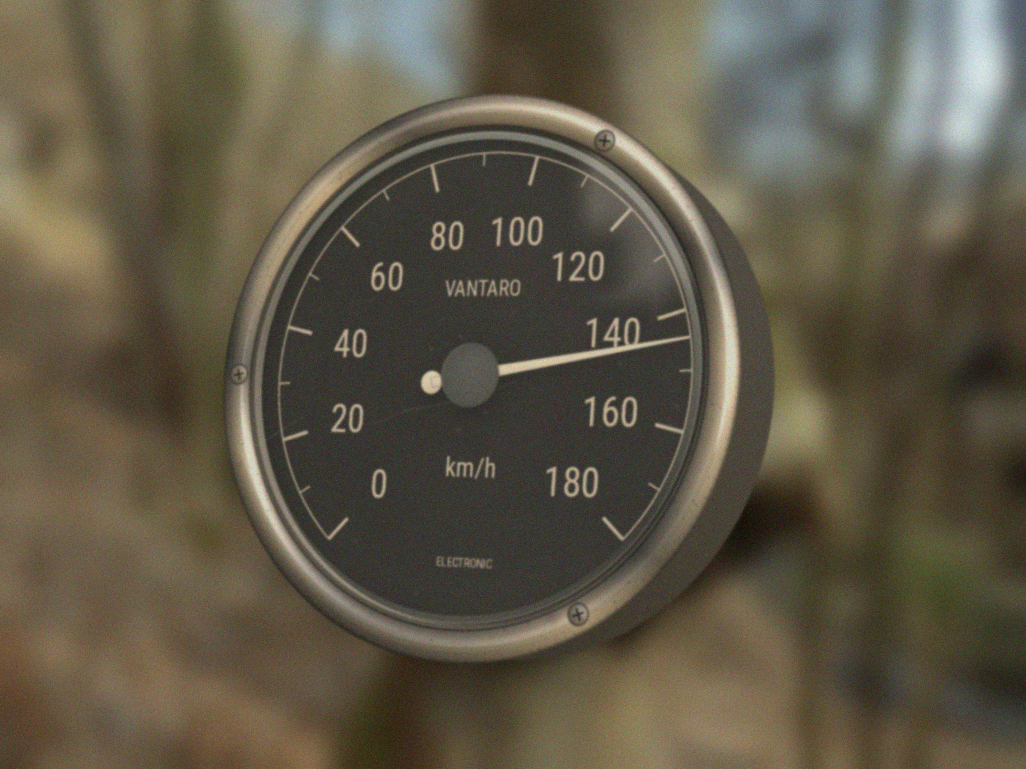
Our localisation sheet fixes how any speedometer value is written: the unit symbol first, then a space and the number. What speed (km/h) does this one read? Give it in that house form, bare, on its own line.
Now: km/h 145
